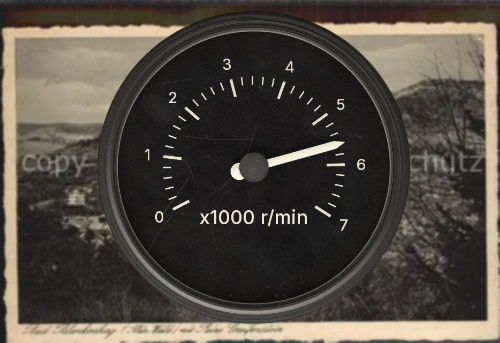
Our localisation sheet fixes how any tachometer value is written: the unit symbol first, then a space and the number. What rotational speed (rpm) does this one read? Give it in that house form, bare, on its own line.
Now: rpm 5600
